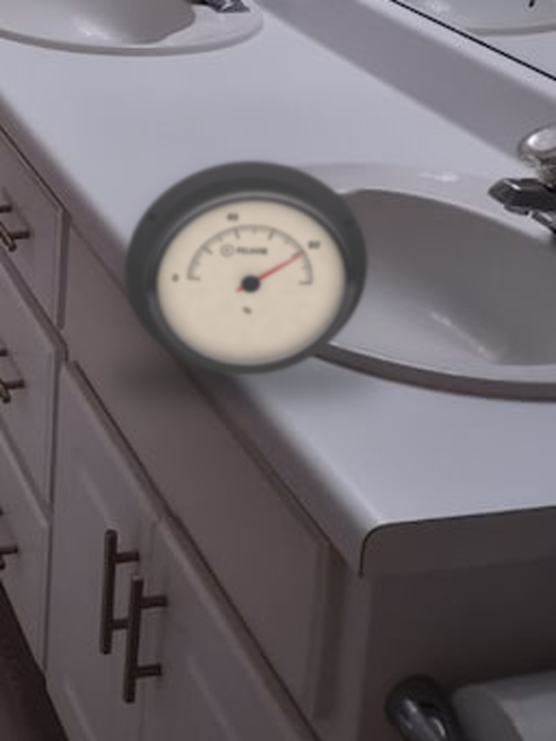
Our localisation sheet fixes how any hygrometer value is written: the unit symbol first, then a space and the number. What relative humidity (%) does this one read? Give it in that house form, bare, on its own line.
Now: % 80
